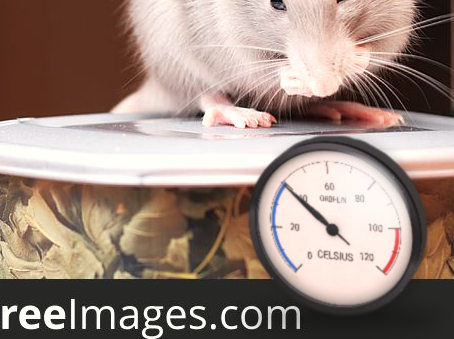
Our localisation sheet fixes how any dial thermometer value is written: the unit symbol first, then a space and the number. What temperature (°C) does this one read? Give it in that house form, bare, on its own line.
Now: °C 40
